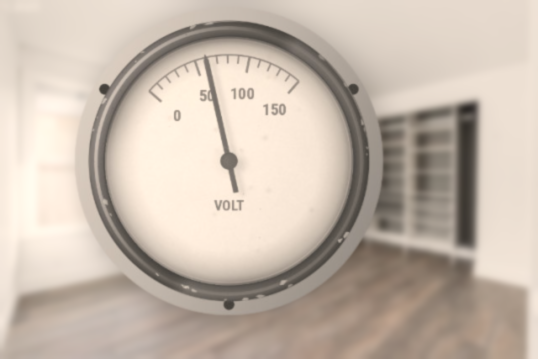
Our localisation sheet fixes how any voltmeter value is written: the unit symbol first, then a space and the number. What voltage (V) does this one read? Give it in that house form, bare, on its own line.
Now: V 60
